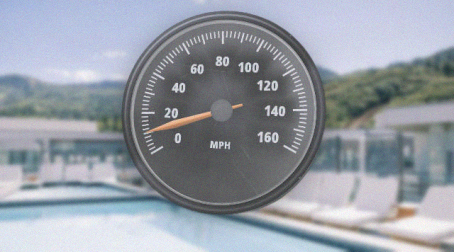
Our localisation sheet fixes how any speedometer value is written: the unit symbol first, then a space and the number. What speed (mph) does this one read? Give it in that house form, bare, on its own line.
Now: mph 10
